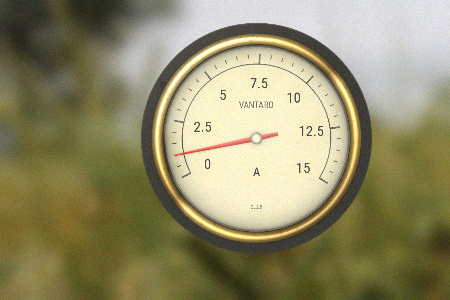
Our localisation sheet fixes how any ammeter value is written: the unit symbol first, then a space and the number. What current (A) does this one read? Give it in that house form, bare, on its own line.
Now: A 1
